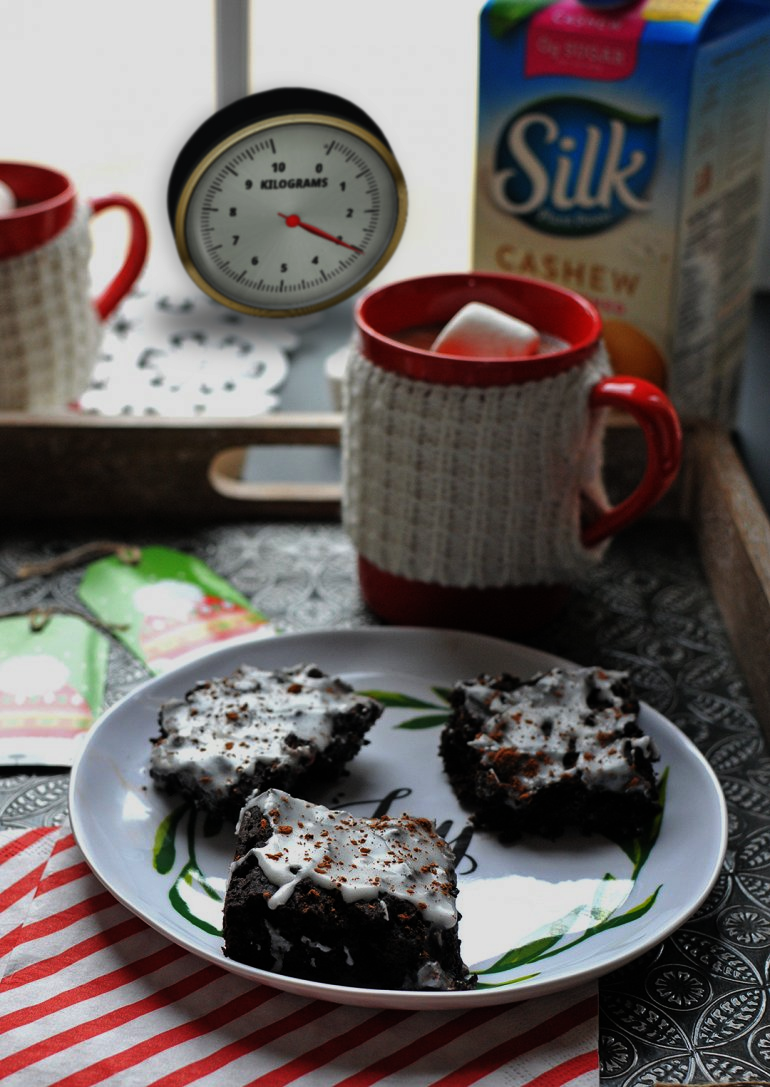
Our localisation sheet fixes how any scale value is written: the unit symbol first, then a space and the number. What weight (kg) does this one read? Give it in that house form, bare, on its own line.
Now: kg 3
